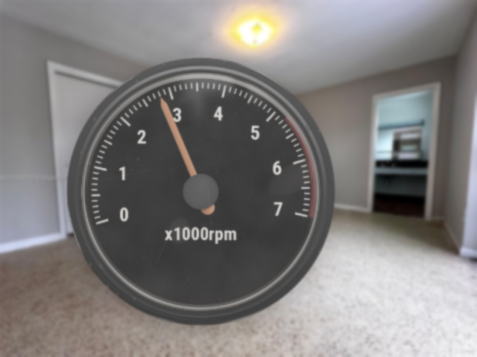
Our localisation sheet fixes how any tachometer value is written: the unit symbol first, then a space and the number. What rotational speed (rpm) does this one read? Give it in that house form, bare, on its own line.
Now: rpm 2800
